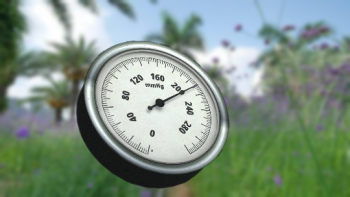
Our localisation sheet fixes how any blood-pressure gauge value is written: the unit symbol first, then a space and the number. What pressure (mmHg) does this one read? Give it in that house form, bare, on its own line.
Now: mmHg 210
